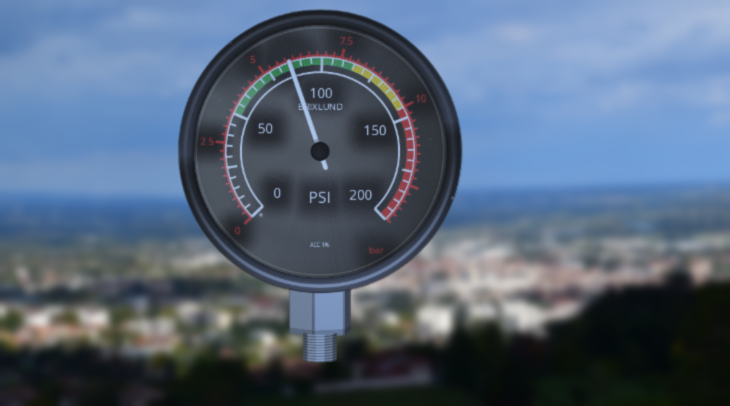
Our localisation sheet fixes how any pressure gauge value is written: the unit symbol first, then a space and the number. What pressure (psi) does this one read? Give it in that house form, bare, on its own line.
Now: psi 85
